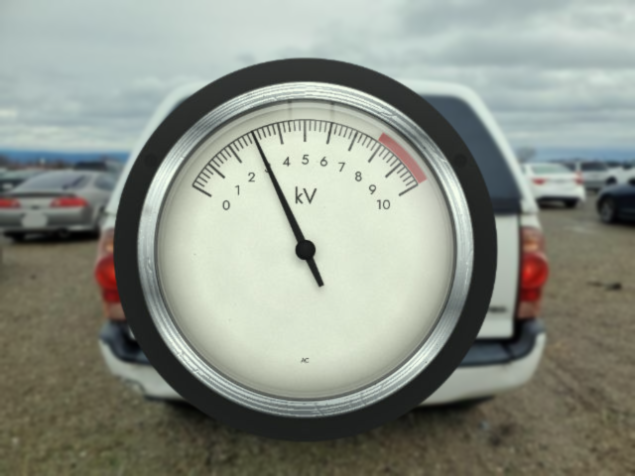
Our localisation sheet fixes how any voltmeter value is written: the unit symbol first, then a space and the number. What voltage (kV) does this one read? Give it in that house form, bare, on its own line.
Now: kV 3
